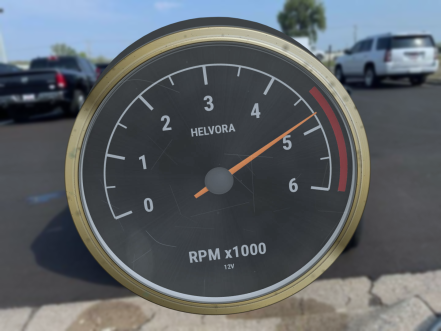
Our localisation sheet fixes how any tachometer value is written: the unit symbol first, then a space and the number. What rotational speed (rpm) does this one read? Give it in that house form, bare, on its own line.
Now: rpm 4750
